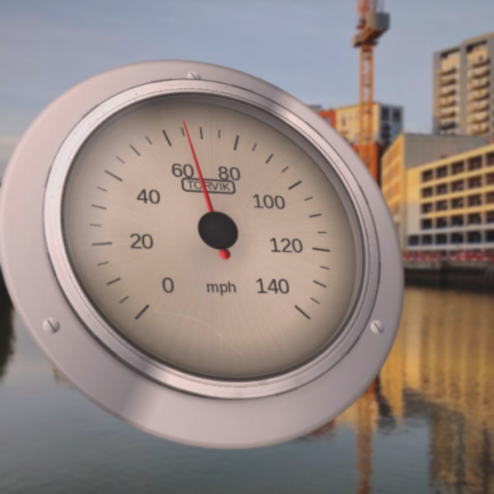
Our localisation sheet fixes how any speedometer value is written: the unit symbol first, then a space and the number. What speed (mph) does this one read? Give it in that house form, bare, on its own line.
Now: mph 65
